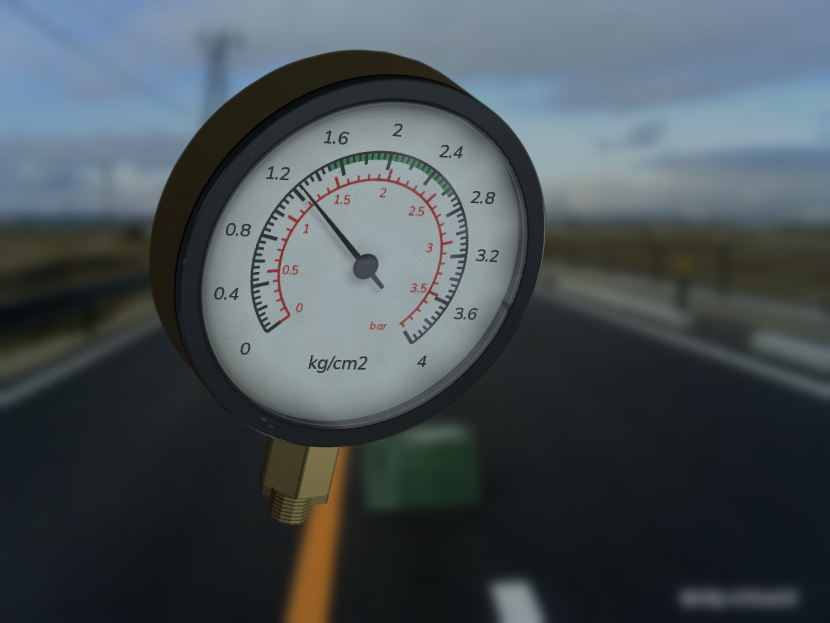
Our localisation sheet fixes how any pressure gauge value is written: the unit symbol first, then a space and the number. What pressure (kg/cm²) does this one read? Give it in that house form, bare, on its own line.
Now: kg/cm² 1.25
